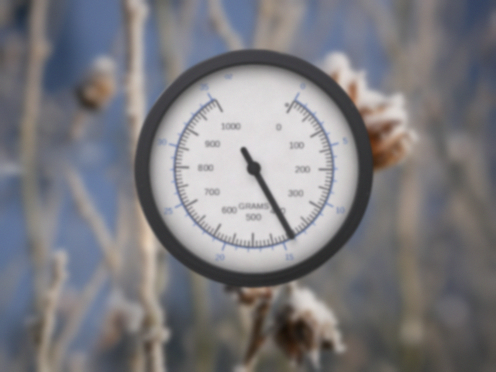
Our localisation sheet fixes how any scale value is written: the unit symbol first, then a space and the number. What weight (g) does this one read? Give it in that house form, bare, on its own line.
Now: g 400
